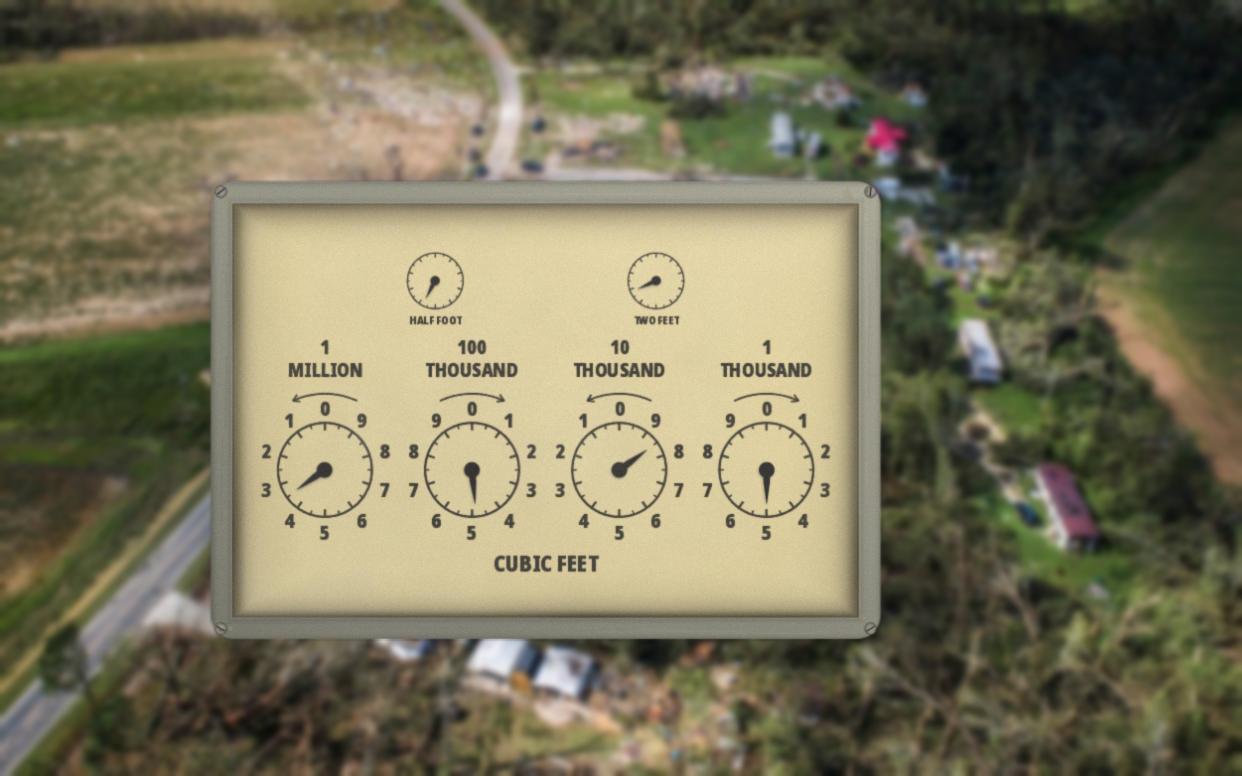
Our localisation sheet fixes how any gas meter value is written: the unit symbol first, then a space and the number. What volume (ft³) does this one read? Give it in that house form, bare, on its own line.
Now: ft³ 348500
